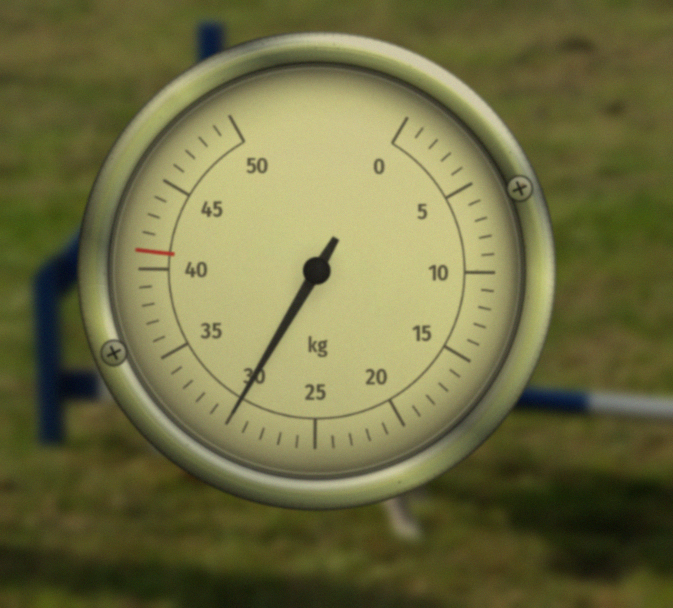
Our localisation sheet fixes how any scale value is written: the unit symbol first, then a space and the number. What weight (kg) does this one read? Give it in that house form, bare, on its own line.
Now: kg 30
